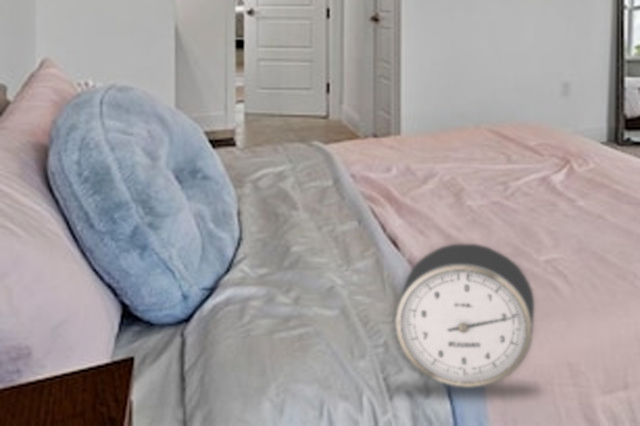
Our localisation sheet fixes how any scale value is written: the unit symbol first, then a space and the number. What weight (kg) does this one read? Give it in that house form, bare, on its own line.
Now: kg 2
